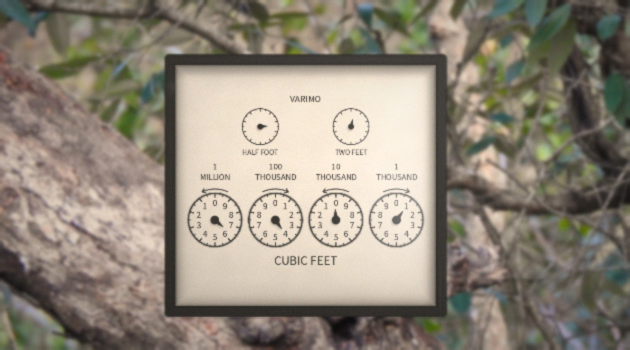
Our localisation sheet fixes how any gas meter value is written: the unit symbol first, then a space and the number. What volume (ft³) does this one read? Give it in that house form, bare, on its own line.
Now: ft³ 640100
